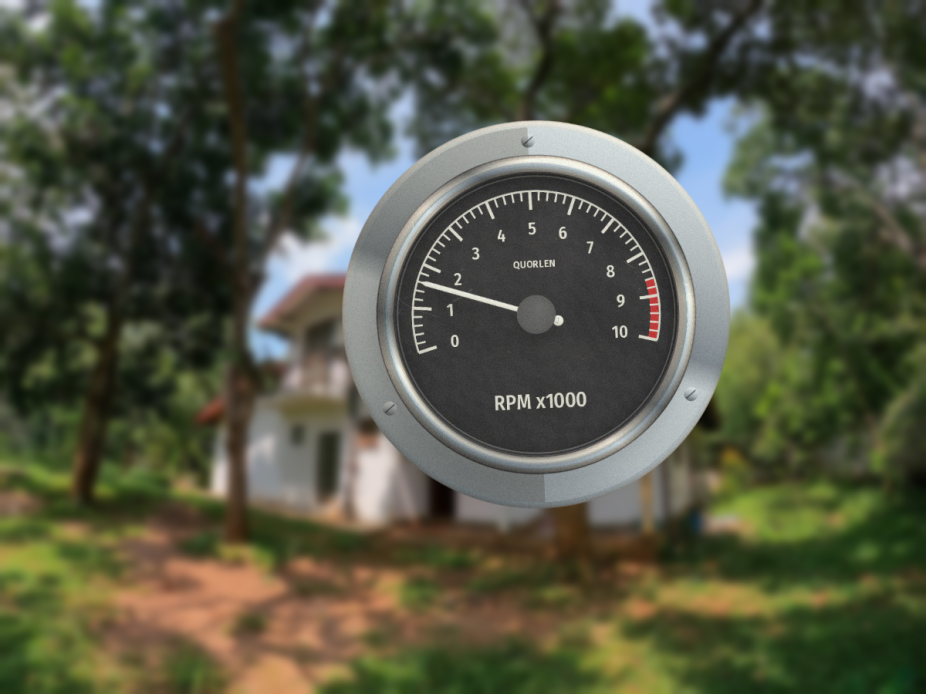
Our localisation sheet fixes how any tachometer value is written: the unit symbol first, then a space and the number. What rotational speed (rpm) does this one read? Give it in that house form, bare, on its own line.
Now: rpm 1600
